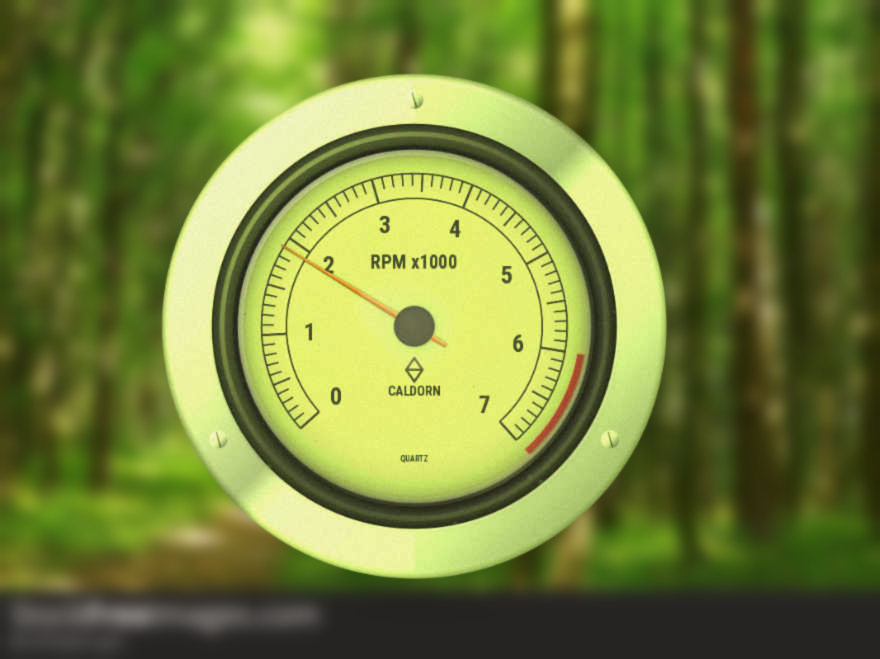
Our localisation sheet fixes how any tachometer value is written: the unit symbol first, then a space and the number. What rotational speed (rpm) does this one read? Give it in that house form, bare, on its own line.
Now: rpm 1900
